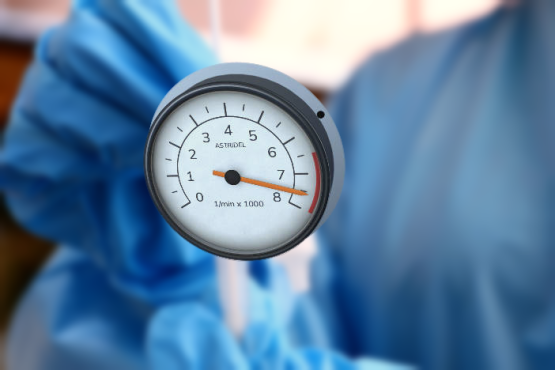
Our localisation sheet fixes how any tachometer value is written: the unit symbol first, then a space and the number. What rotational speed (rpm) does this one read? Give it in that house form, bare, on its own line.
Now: rpm 7500
